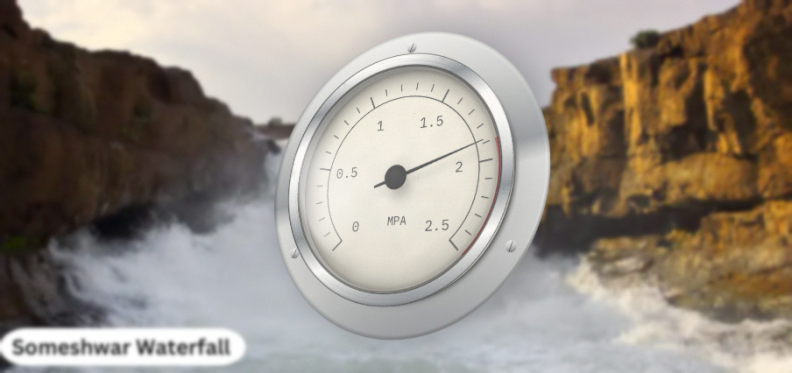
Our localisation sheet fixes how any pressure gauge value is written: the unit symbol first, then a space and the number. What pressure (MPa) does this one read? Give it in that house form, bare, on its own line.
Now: MPa 1.9
